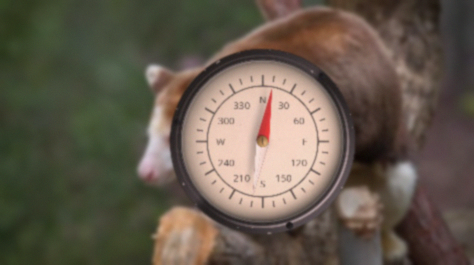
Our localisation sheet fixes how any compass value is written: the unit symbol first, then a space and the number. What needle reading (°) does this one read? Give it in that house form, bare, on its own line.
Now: ° 10
